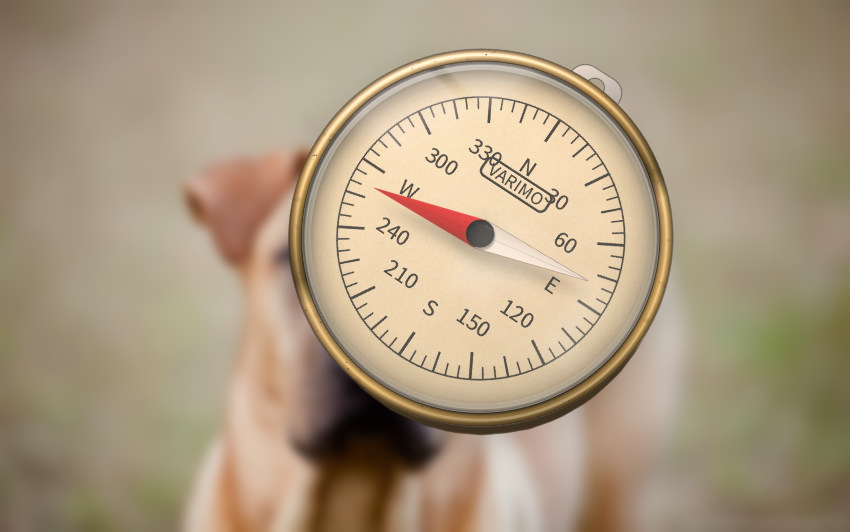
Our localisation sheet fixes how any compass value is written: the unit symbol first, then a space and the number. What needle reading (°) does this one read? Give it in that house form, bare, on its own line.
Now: ° 260
